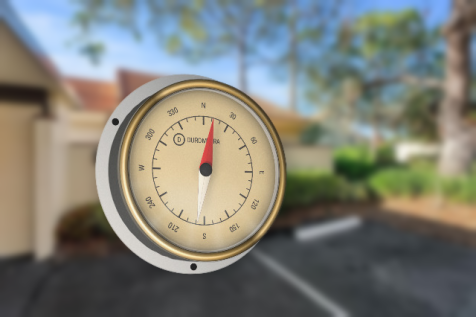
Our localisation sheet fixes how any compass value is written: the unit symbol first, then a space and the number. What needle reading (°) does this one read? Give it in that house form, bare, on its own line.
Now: ° 10
